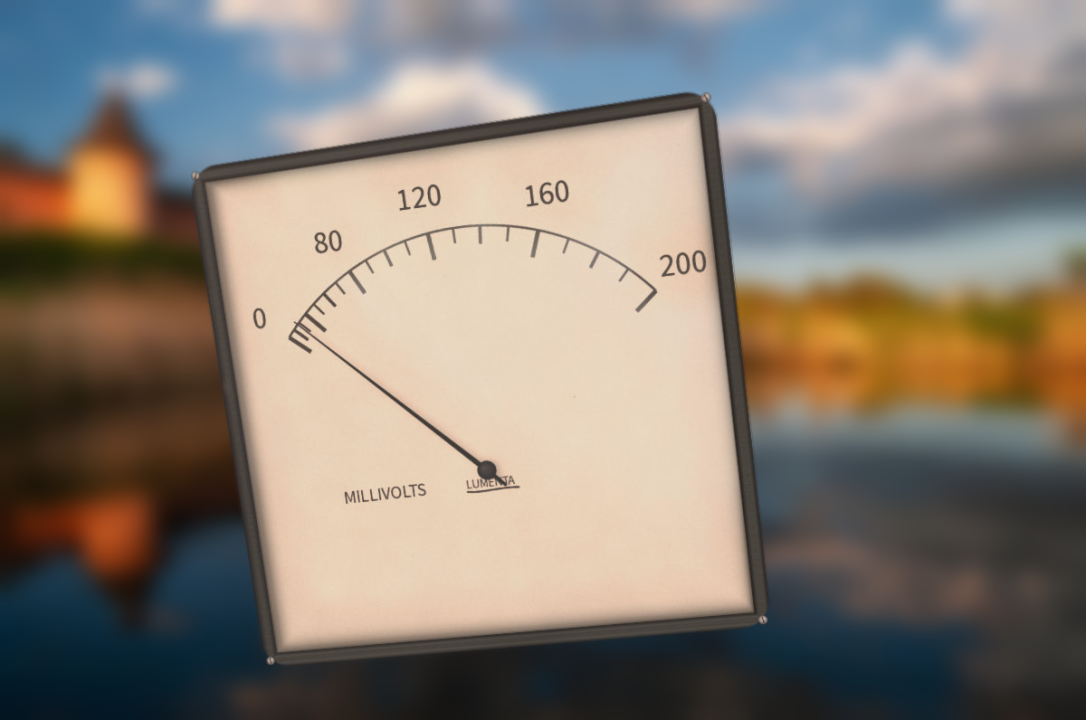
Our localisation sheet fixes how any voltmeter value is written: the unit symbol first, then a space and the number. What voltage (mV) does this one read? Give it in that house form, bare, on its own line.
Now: mV 30
